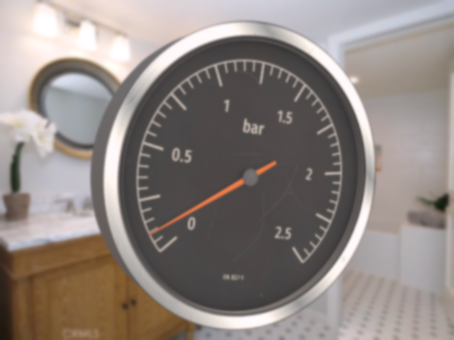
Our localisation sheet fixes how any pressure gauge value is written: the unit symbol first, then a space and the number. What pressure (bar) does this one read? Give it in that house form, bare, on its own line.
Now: bar 0.1
